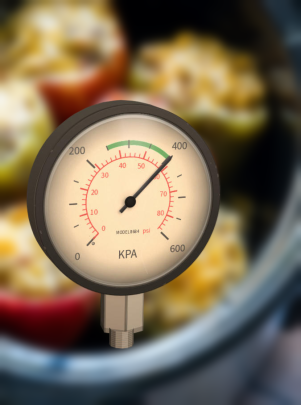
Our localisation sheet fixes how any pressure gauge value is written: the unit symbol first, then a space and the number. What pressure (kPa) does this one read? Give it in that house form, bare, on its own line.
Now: kPa 400
